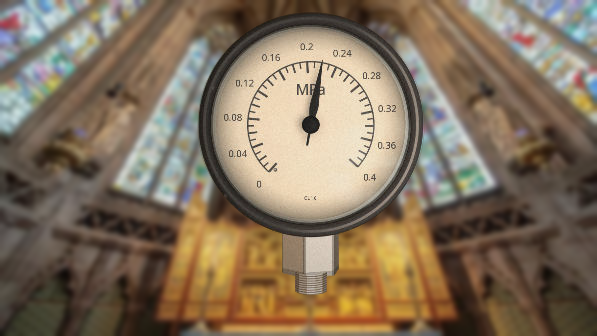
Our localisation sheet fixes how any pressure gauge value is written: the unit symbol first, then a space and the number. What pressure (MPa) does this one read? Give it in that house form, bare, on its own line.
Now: MPa 0.22
